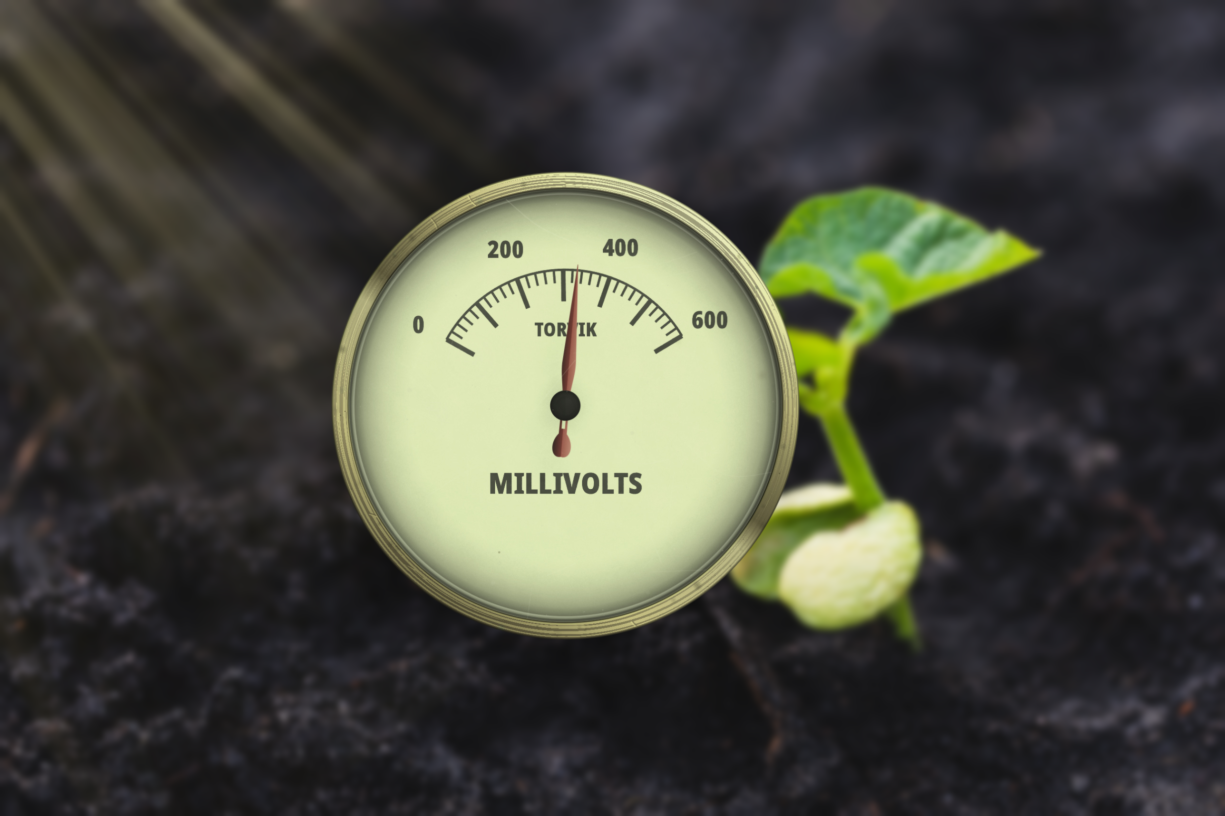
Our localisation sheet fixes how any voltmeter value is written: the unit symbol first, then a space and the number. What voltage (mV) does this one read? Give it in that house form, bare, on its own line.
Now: mV 330
